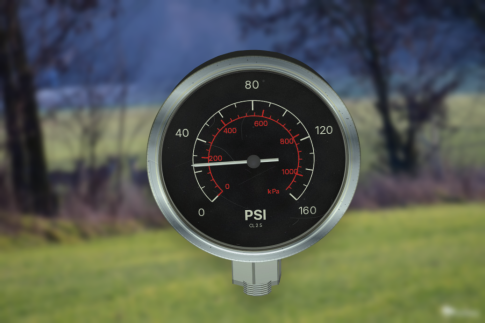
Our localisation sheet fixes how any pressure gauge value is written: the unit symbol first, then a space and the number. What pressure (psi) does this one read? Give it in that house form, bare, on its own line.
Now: psi 25
